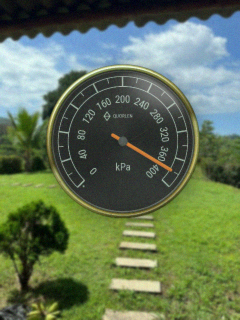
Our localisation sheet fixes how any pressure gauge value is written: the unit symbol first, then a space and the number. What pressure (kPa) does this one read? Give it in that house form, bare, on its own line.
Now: kPa 380
